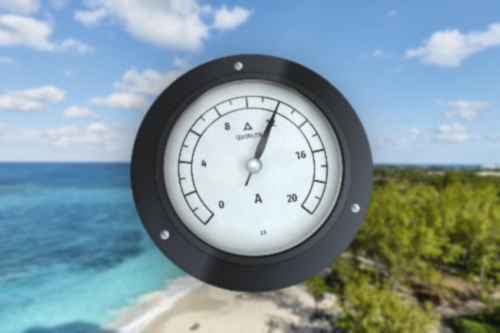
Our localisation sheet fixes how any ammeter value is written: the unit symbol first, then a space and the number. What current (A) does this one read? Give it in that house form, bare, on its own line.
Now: A 12
